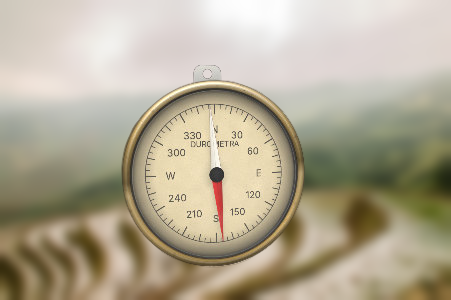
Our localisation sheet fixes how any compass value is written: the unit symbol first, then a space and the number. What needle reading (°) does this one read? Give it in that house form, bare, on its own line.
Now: ° 175
